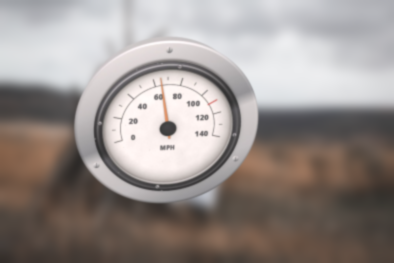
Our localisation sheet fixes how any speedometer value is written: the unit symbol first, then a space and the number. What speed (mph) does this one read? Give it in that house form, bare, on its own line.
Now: mph 65
